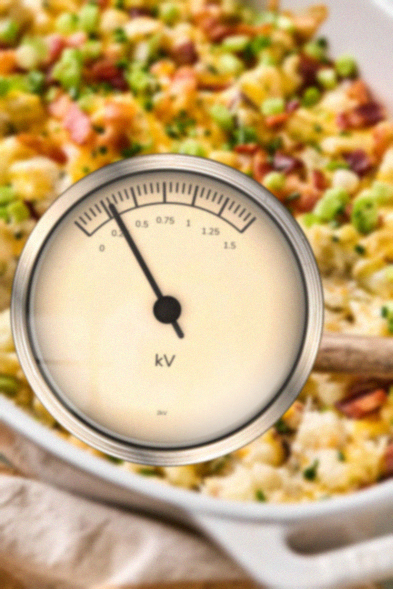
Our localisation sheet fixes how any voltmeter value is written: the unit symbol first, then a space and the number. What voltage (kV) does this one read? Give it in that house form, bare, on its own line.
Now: kV 0.3
